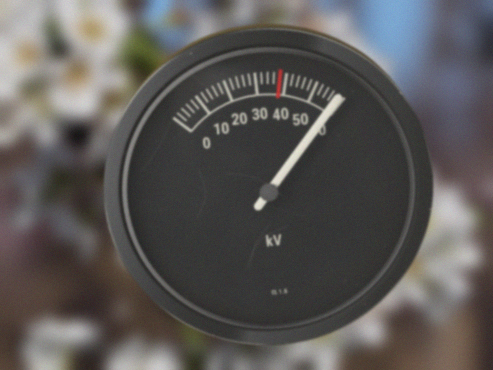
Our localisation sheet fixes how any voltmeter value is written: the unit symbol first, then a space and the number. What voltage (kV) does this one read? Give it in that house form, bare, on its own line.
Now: kV 58
